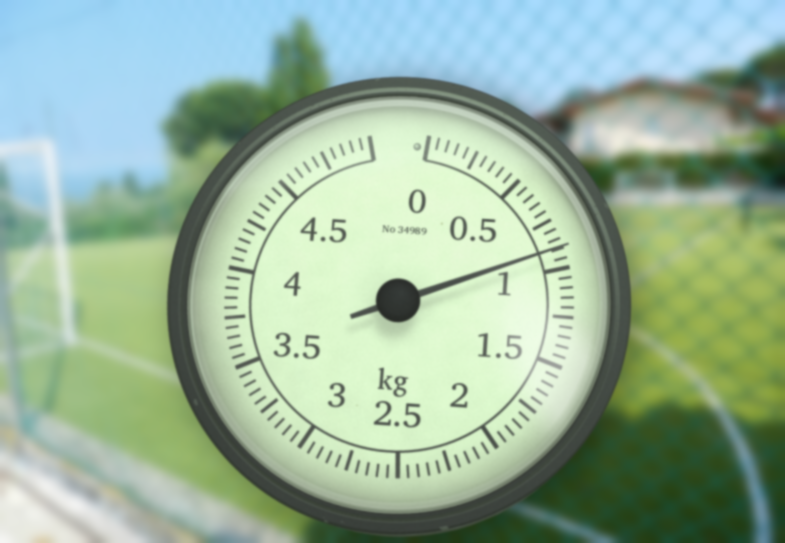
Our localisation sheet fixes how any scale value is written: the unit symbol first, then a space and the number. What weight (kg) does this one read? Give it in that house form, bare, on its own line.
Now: kg 0.9
